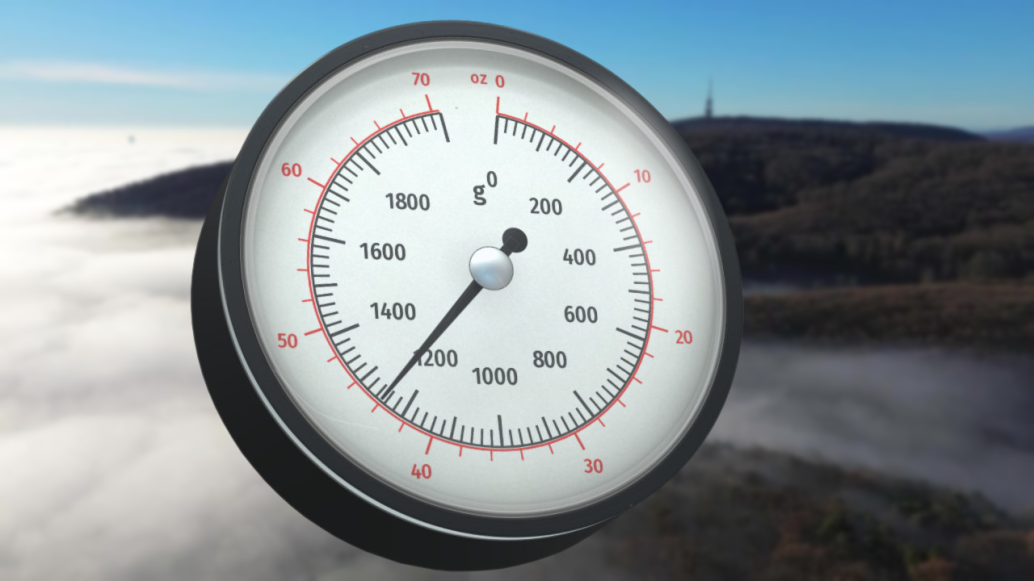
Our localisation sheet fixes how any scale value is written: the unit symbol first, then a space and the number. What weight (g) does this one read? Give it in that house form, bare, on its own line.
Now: g 1250
